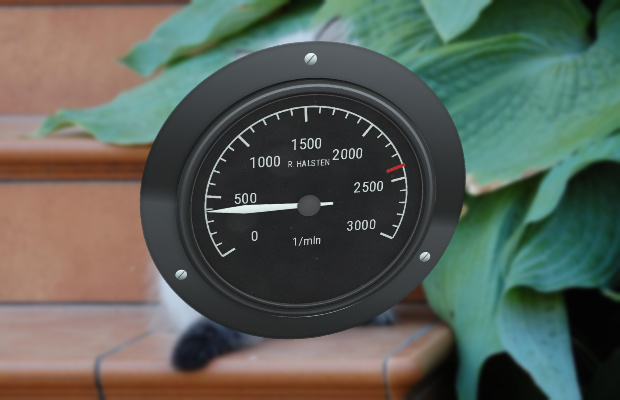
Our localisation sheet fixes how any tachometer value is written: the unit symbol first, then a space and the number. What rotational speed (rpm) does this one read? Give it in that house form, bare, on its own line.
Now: rpm 400
